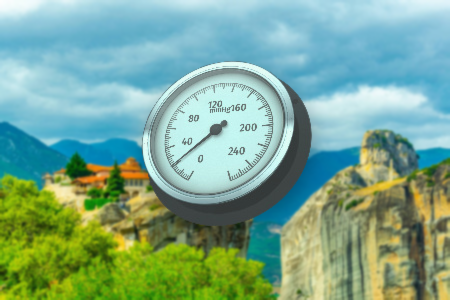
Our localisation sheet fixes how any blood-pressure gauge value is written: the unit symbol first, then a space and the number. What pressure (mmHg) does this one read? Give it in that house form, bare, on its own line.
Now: mmHg 20
